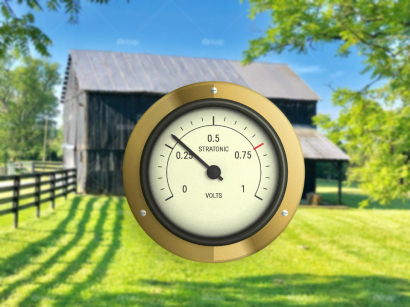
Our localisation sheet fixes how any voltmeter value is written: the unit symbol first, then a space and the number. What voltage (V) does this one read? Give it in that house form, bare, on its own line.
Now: V 0.3
